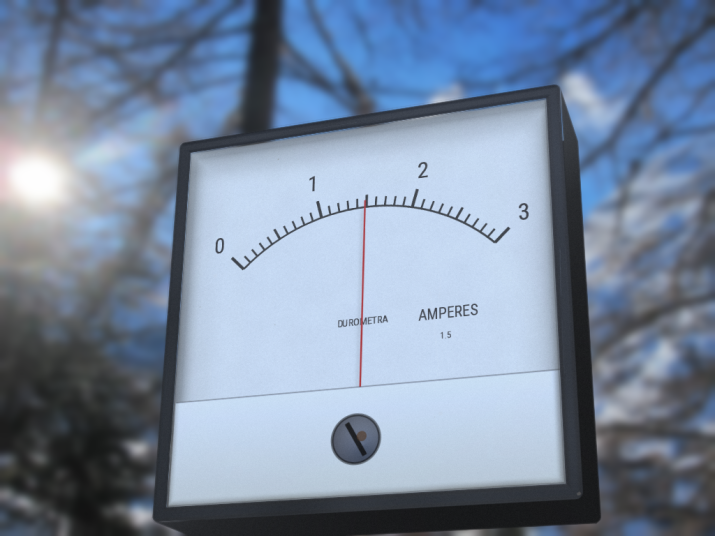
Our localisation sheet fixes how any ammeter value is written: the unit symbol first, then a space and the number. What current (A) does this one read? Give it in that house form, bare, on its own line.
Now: A 1.5
